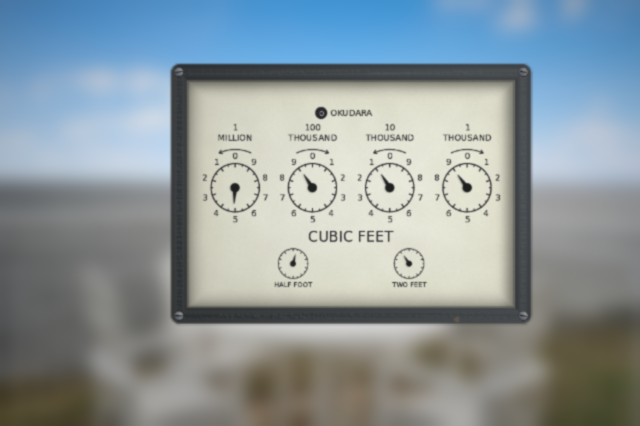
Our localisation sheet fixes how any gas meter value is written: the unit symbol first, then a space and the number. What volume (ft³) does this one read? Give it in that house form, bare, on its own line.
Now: ft³ 490900
